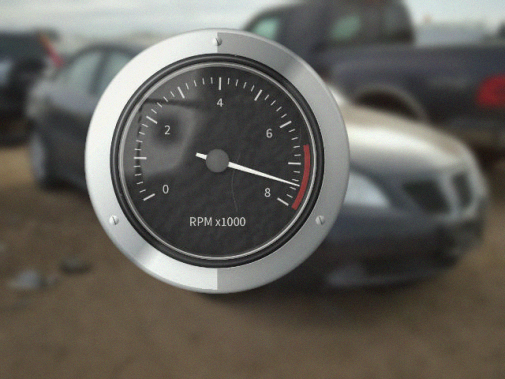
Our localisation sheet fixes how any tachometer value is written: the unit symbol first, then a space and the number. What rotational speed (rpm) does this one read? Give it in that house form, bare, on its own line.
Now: rpm 7500
